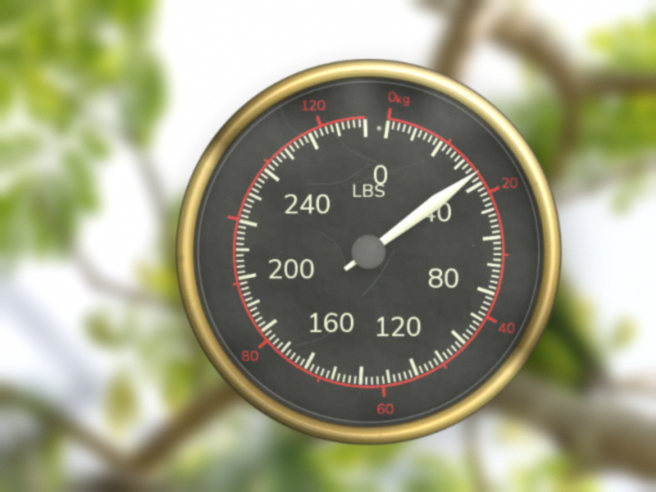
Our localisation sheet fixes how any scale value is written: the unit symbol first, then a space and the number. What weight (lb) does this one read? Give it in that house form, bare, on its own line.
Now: lb 36
